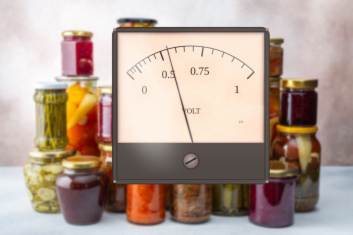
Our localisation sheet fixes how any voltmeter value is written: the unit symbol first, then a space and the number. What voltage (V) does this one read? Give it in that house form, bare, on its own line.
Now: V 0.55
